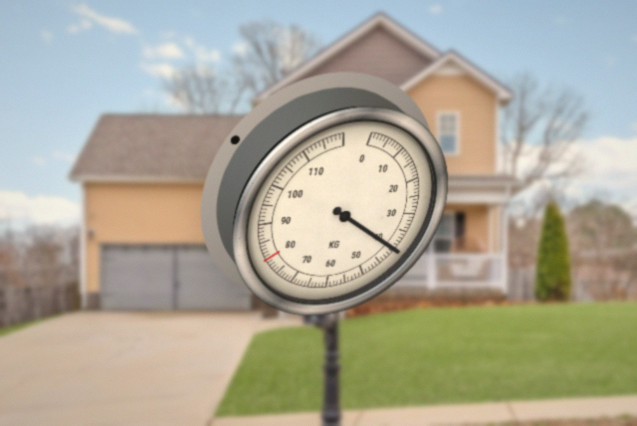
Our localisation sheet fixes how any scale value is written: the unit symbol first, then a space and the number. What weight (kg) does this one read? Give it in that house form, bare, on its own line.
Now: kg 40
